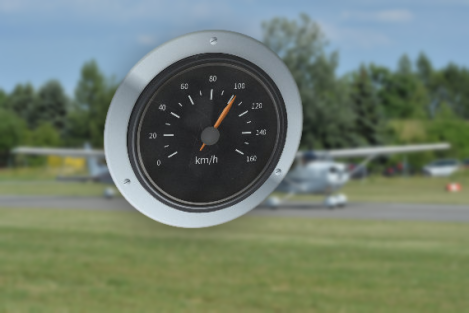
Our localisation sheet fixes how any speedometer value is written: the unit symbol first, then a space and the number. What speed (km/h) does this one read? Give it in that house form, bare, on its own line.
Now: km/h 100
